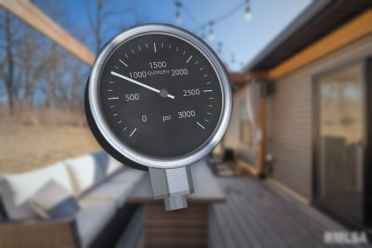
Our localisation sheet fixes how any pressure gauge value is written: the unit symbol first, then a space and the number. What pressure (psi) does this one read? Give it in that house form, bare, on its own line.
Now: psi 800
